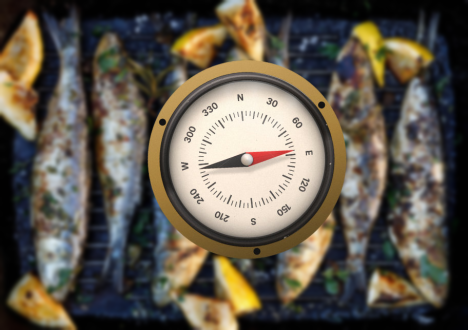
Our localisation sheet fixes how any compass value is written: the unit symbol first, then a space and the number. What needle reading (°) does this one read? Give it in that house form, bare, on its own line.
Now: ° 85
